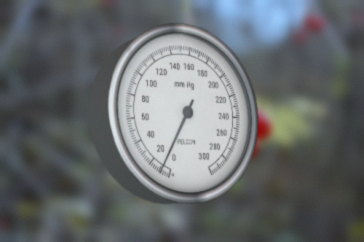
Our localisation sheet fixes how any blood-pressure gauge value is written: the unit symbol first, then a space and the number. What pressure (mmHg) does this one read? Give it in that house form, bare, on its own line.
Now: mmHg 10
